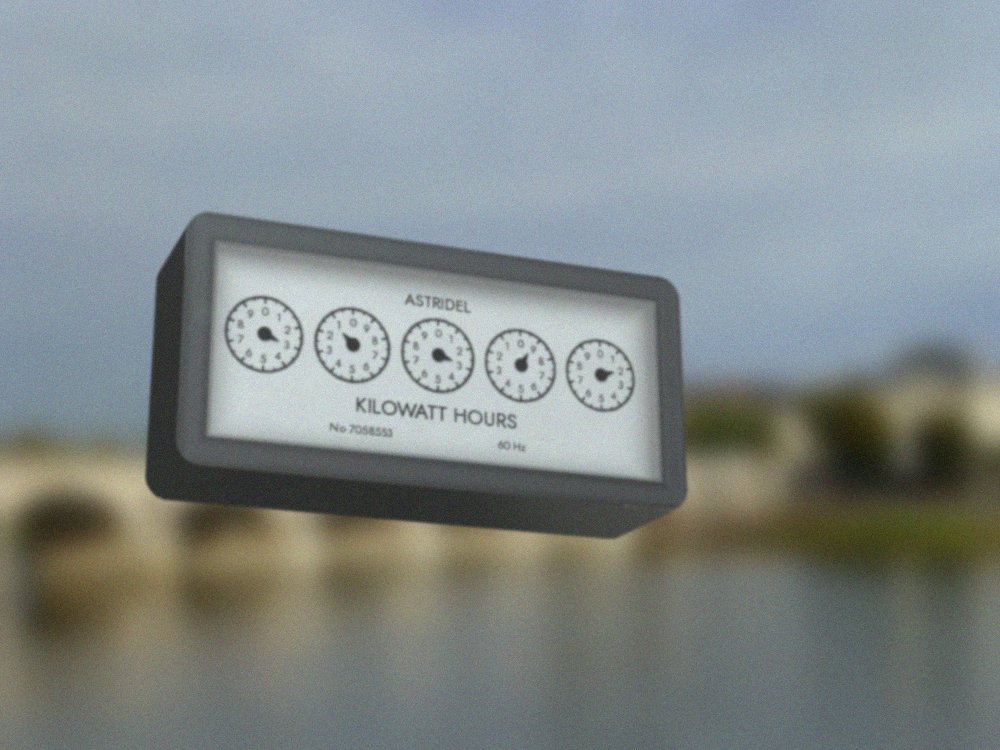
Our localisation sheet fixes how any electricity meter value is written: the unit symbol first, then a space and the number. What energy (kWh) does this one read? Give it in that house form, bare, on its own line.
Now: kWh 31292
